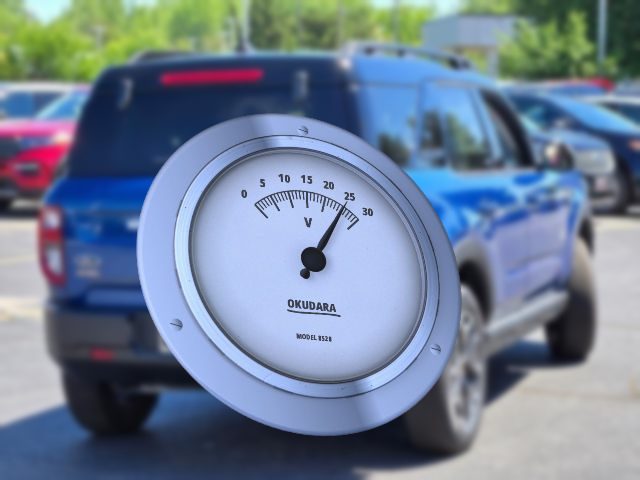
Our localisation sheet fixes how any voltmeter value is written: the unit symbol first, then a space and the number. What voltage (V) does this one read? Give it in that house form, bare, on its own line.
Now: V 25
